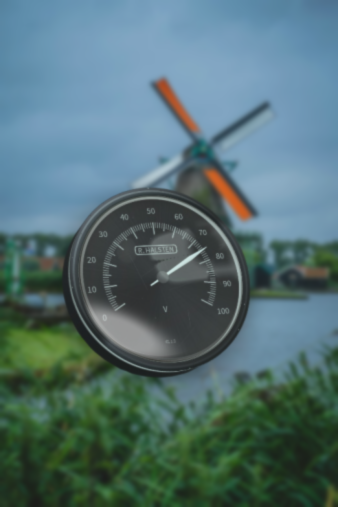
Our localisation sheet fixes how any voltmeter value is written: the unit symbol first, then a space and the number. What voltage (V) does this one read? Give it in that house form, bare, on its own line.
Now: V 75
